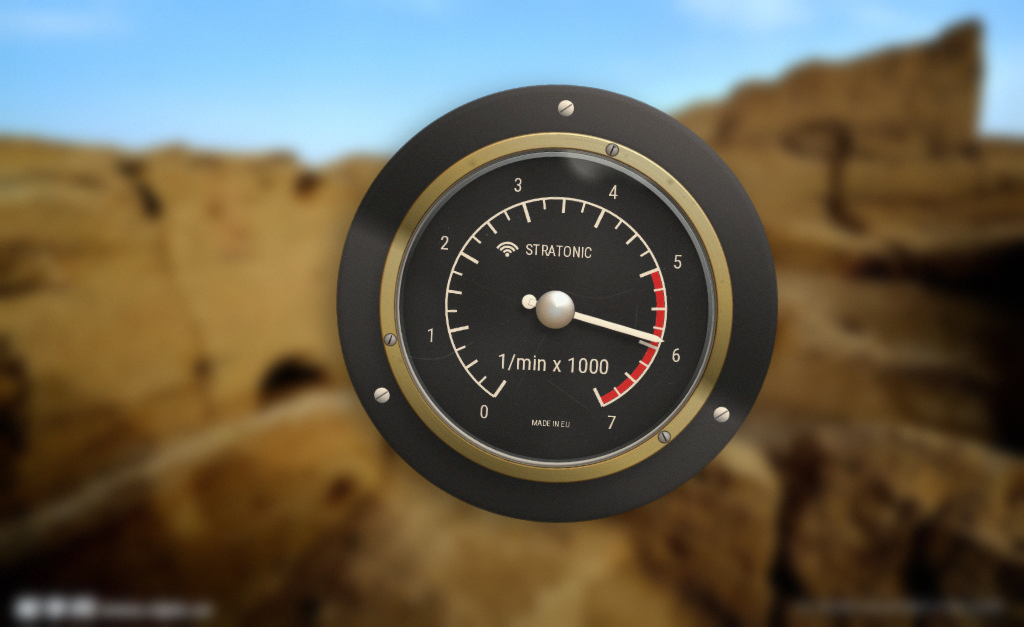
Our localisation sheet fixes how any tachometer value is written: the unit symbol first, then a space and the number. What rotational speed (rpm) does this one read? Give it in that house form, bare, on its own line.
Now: rpm 5875
